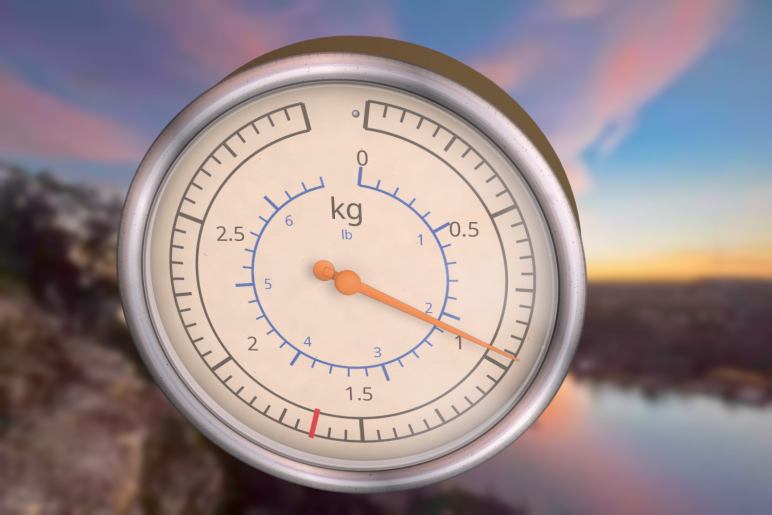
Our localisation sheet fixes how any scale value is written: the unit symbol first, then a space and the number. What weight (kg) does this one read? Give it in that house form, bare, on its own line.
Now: kg 0.95
